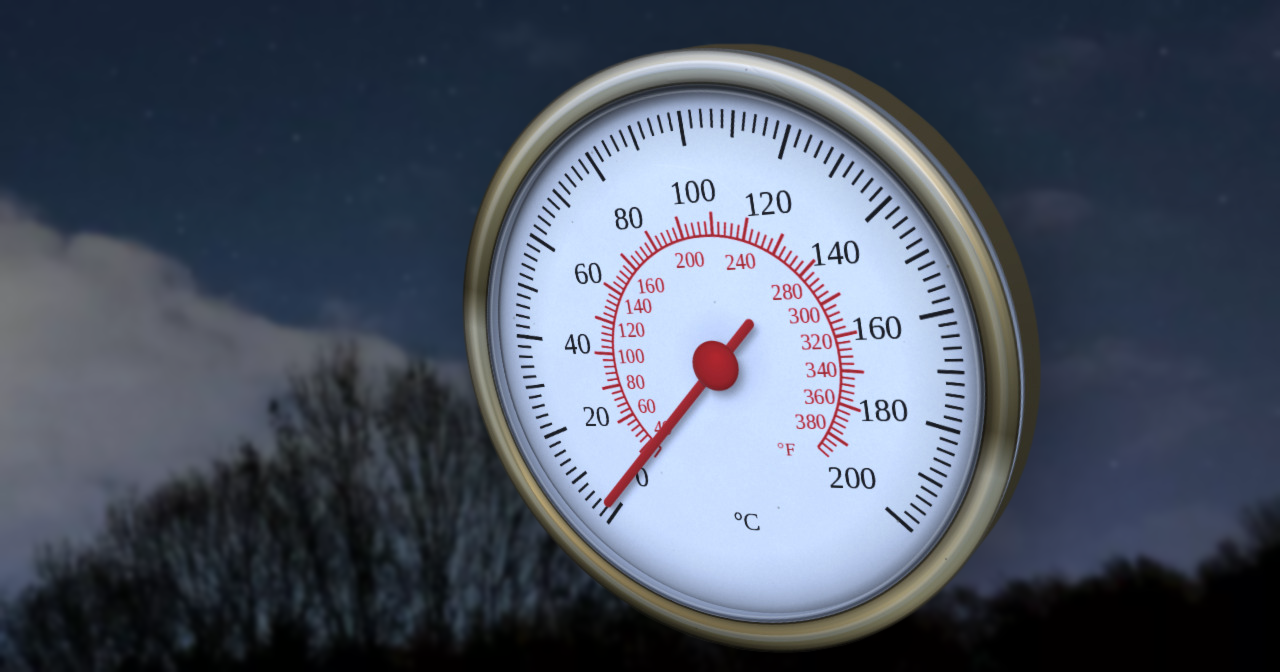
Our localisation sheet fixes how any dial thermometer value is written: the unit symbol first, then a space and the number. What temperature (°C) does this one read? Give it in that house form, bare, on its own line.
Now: °C 2
